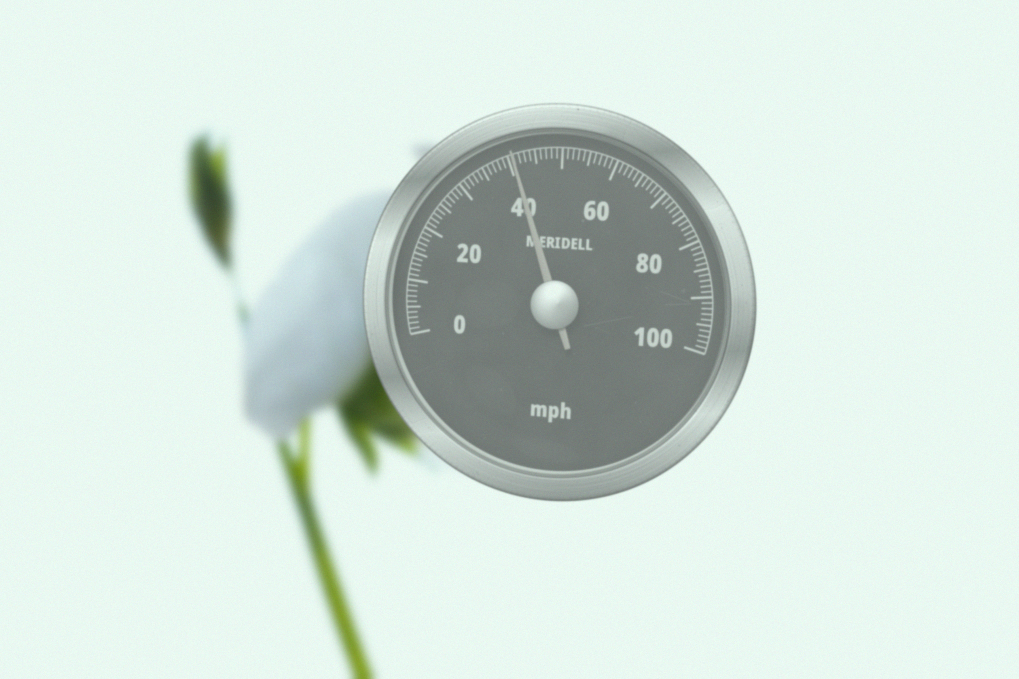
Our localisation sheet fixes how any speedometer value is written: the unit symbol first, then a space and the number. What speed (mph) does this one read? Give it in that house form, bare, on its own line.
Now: mph 41
